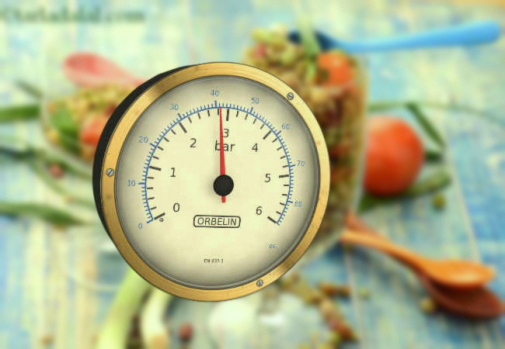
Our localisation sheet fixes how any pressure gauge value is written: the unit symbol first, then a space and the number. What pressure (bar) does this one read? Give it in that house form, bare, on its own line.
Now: bar 2.8
